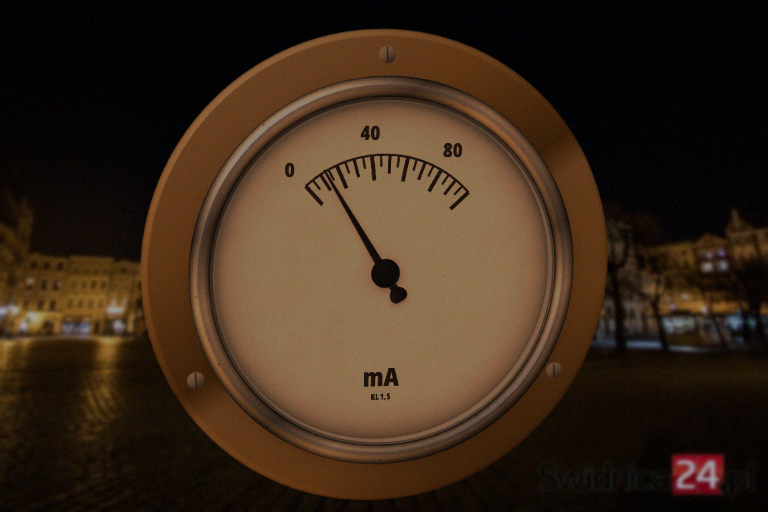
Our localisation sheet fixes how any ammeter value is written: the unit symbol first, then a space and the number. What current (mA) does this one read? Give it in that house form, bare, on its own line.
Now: mA 12.5
